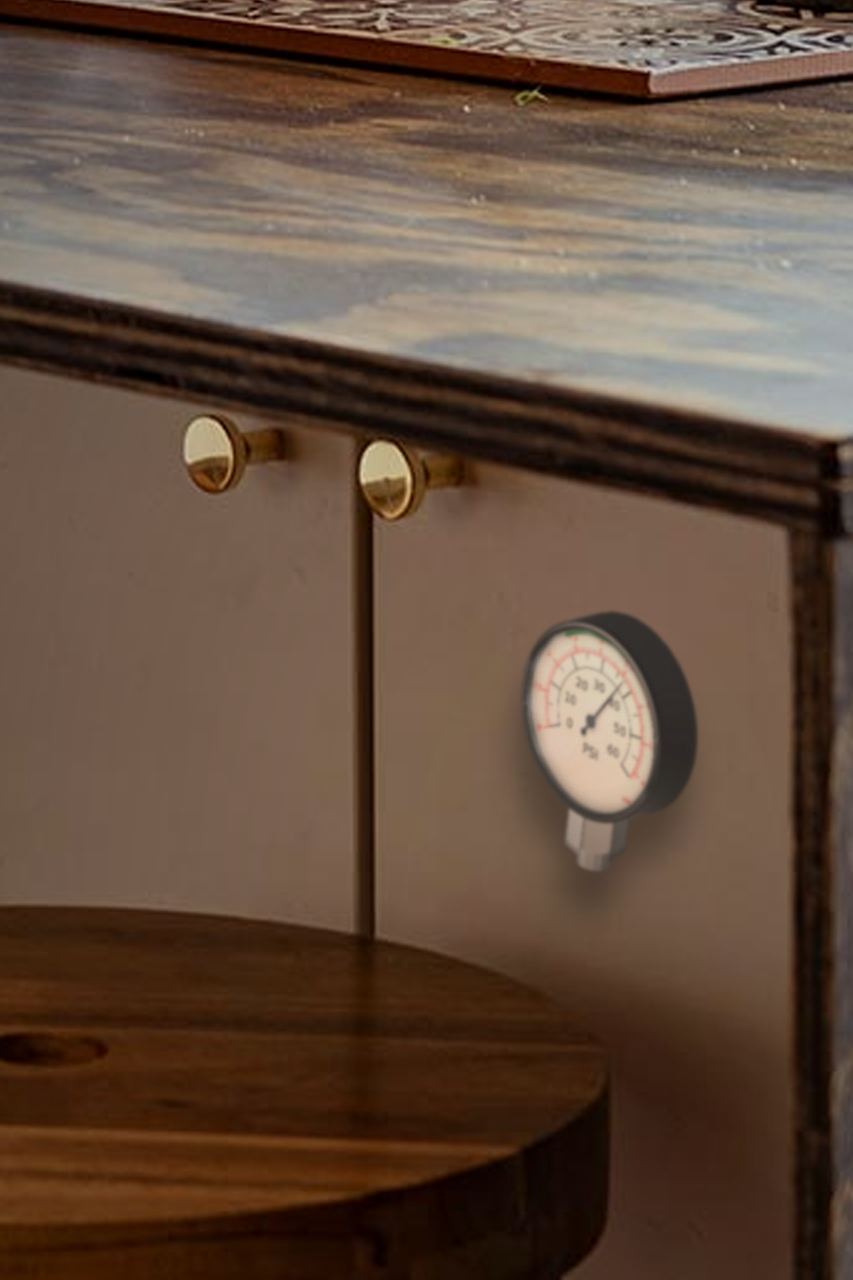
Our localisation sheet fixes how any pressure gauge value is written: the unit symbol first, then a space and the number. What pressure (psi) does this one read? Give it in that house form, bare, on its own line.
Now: psi 37.5
